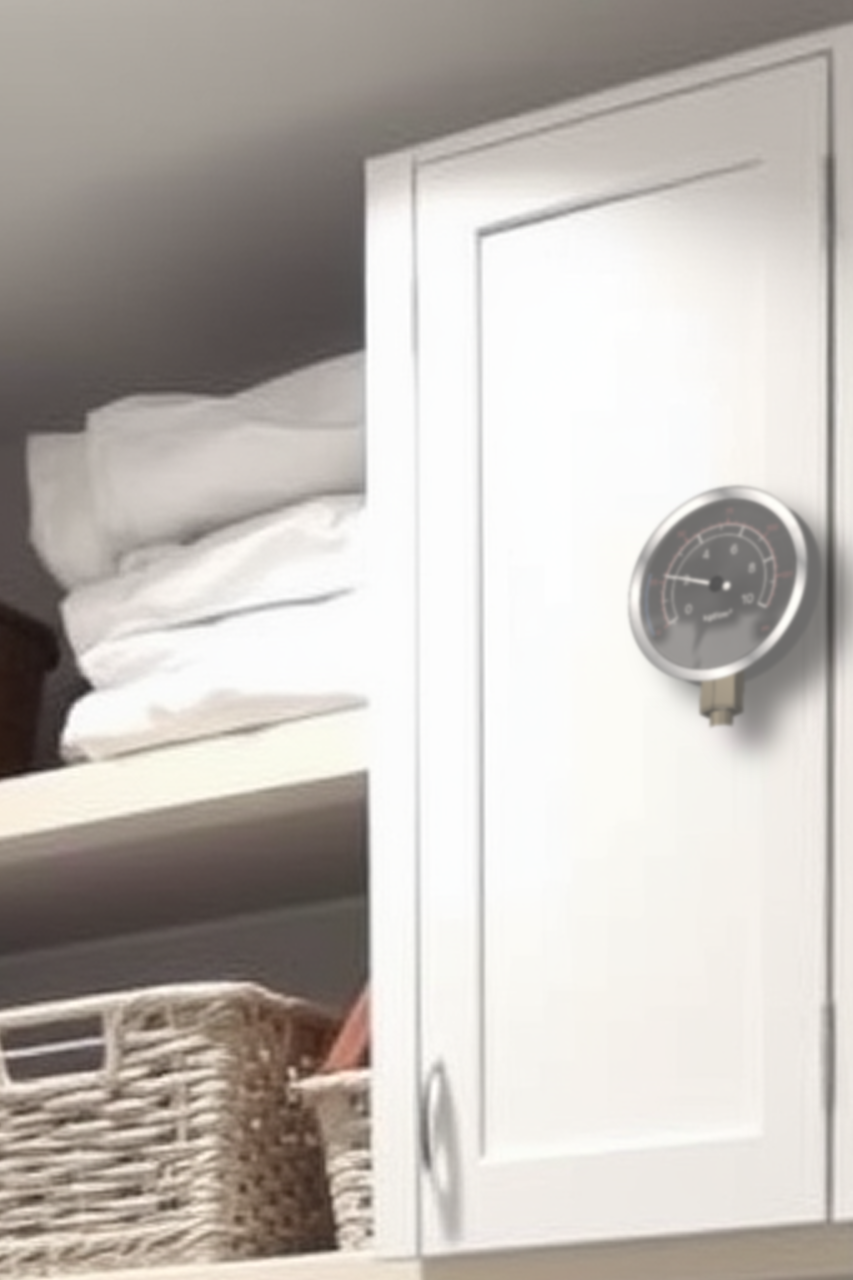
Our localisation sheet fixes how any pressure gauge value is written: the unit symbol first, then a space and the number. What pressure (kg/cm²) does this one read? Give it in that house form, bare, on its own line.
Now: kg/cm² 2
